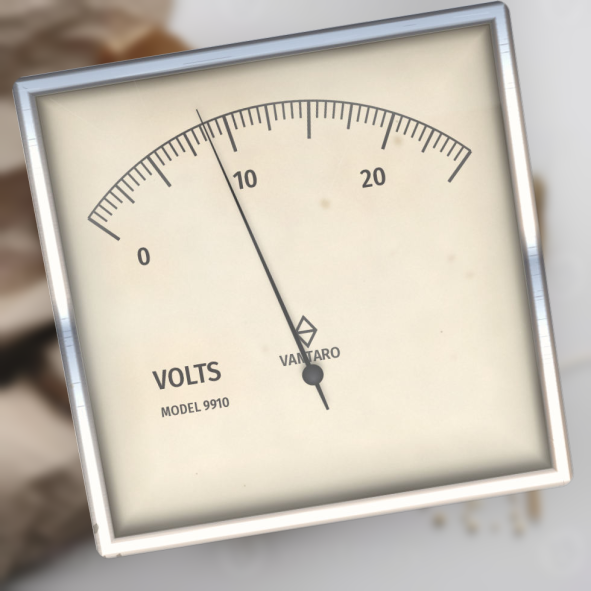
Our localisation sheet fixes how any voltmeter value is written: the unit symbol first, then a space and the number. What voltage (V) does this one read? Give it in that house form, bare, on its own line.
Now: V 8.75
